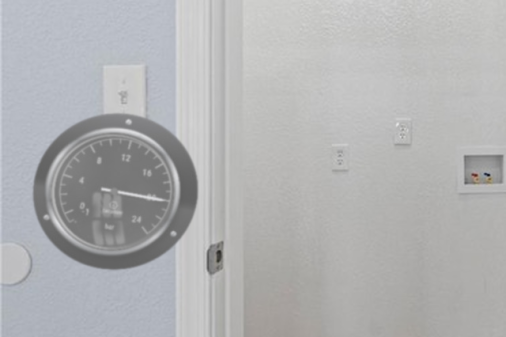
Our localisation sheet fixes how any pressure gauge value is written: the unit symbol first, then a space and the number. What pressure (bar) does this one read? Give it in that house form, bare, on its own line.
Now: bar 20
